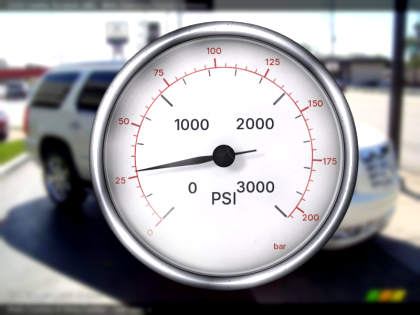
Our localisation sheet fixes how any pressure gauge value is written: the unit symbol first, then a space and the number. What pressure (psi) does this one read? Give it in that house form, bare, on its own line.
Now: psi 400
